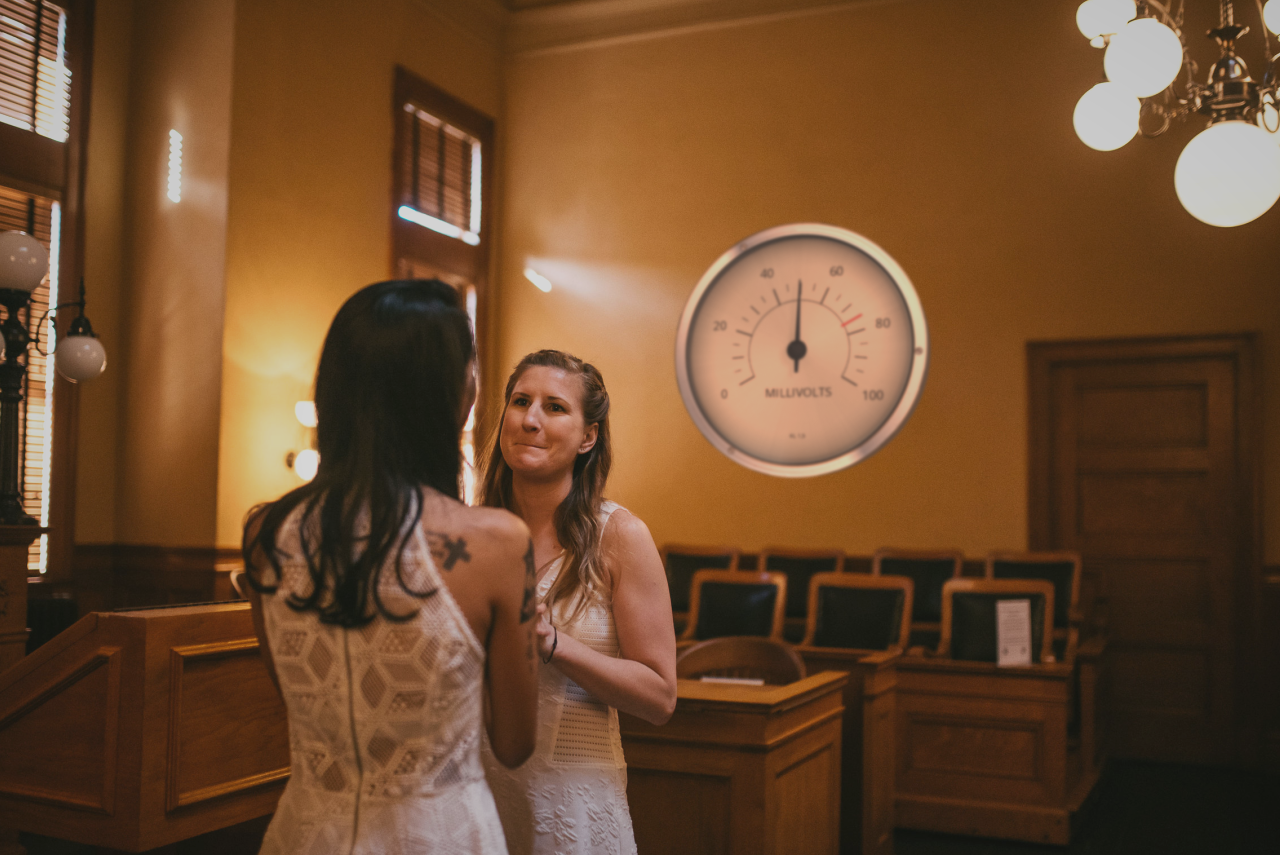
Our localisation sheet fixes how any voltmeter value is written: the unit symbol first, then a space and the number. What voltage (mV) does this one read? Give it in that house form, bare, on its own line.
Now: mV 50
